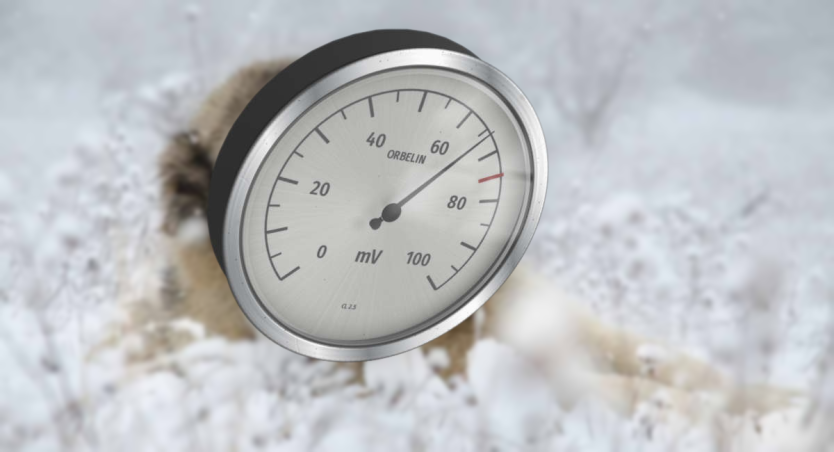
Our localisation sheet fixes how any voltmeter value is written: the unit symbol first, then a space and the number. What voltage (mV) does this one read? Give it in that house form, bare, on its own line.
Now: mV 65
